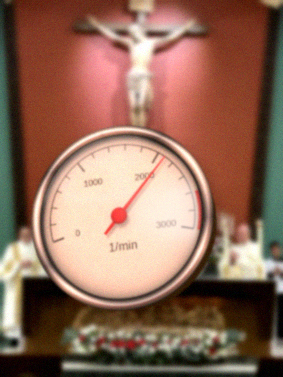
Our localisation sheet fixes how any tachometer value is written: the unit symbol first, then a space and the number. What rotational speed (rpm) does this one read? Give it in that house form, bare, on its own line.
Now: rpm 2100
